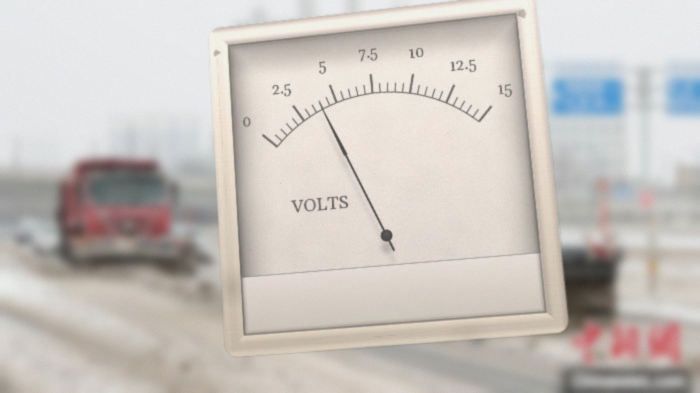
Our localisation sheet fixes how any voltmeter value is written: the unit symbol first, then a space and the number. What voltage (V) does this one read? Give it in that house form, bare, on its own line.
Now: V 4
